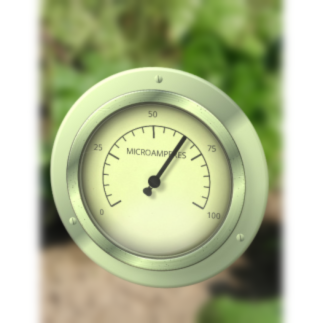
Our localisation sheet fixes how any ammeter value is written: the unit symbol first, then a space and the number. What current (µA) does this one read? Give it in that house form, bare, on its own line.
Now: µA 65
